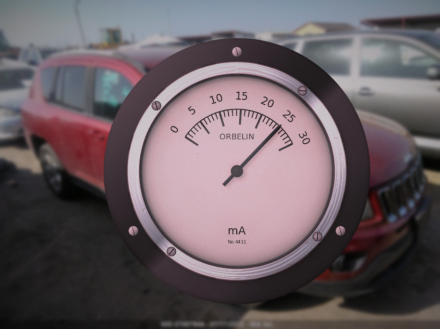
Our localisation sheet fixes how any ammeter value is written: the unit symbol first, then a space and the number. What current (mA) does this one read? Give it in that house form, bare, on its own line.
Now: mA 25
